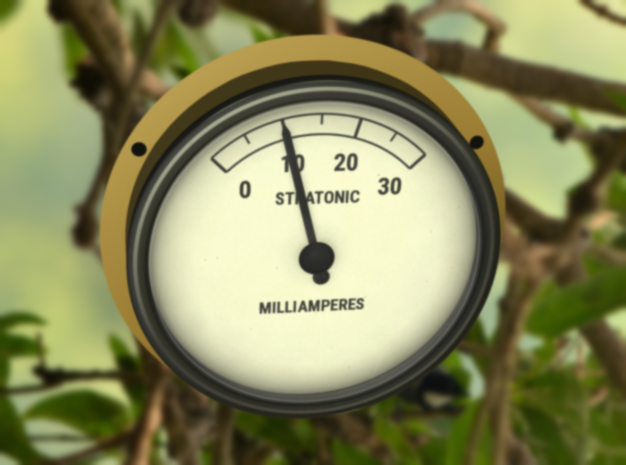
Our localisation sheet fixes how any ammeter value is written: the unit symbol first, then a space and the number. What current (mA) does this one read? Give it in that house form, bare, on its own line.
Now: mA 10
